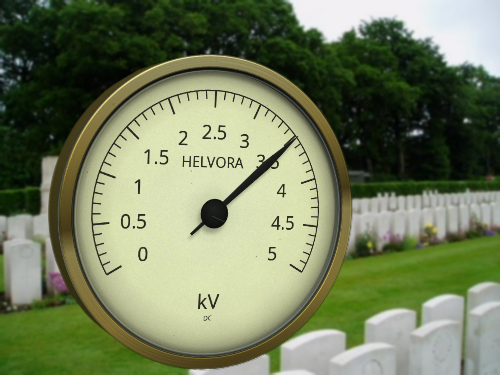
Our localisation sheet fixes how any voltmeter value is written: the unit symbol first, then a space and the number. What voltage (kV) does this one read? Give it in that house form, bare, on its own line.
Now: kV 3.5
